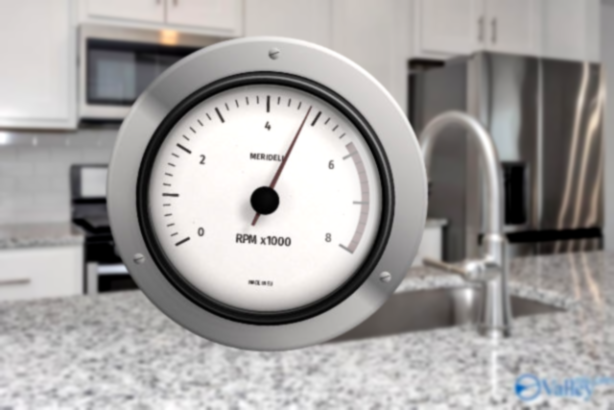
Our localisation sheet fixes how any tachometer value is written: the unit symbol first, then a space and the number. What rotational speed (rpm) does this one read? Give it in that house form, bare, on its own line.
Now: rpm 4800
